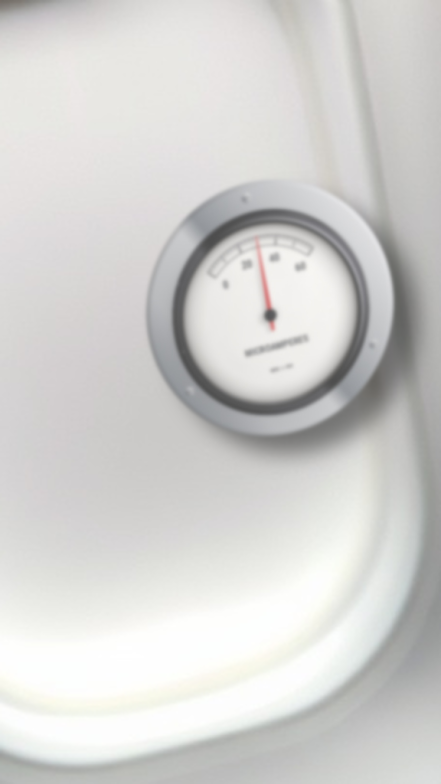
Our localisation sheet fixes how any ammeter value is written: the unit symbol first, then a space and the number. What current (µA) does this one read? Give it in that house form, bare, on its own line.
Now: µA 30
